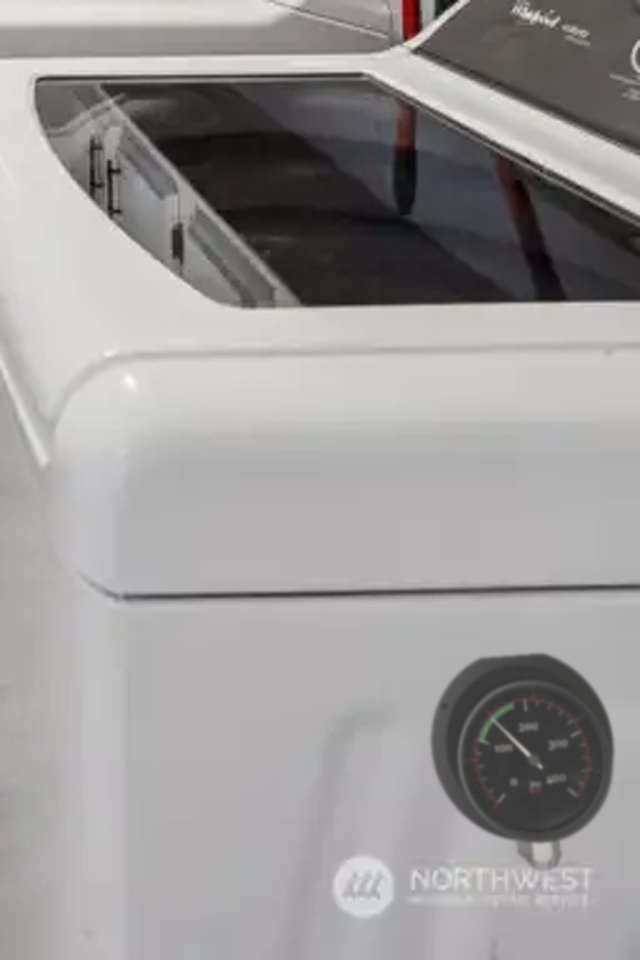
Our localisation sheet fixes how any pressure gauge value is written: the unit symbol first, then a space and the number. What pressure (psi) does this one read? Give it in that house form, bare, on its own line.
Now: psi 140
